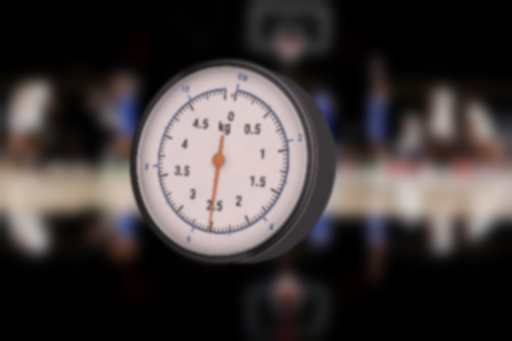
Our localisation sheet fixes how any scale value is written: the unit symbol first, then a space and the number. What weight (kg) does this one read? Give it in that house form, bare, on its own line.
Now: kg 2.5
